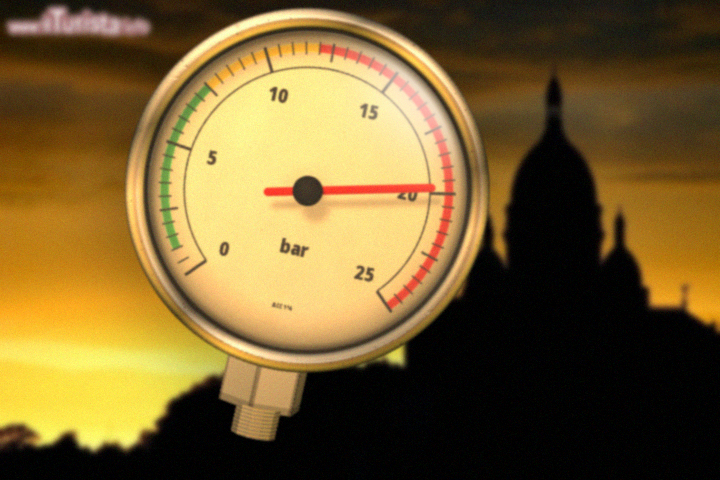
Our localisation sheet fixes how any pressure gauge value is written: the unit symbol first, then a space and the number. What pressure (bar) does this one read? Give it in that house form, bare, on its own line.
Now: bar 19.75
